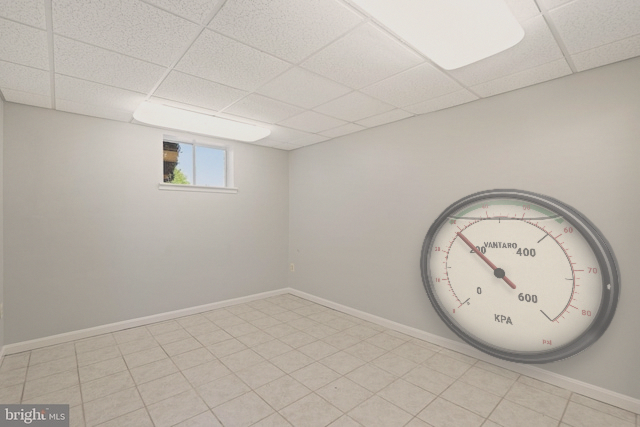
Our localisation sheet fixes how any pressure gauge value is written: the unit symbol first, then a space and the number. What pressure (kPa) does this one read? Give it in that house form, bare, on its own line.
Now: kPa 200
